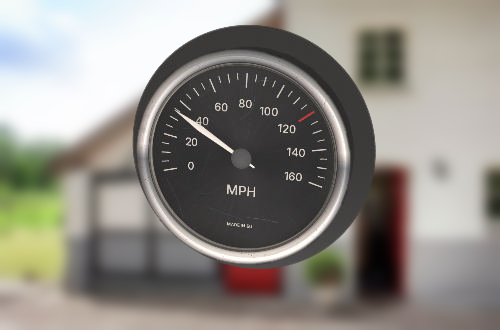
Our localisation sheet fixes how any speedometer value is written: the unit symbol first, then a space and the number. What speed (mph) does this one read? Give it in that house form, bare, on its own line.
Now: mph 35
